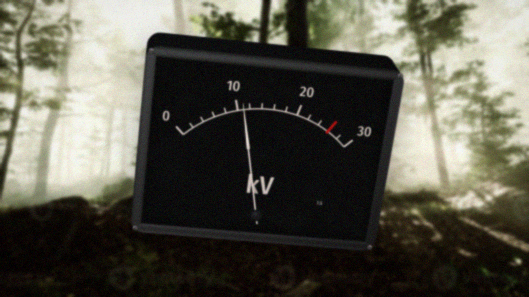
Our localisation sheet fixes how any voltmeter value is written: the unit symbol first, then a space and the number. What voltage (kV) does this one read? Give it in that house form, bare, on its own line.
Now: kV 11
